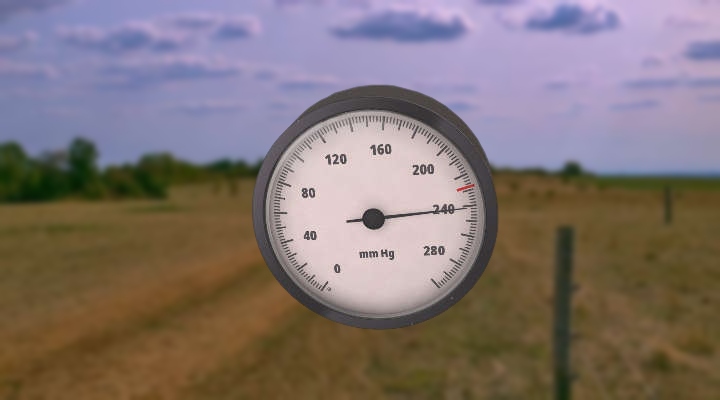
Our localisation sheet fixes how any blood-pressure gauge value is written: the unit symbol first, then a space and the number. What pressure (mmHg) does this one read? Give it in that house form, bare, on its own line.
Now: mmHg 240
